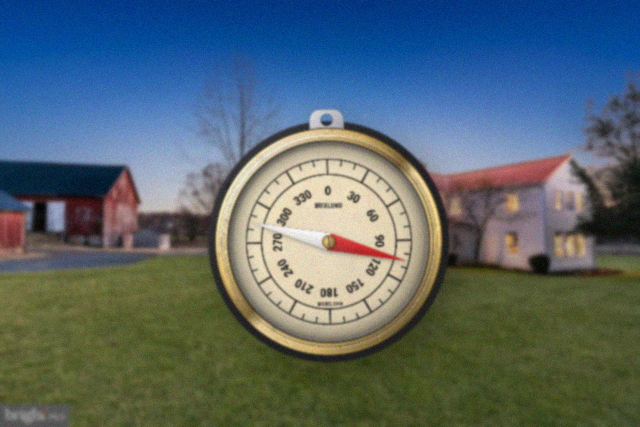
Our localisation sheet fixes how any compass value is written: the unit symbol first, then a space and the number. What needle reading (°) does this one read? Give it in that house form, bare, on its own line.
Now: ° 105
